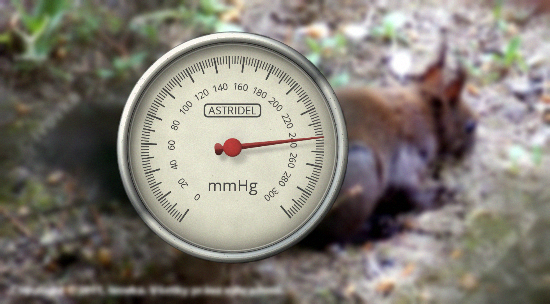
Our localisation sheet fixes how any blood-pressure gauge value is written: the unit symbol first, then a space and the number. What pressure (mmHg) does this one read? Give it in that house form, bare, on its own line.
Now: mmHg 240
